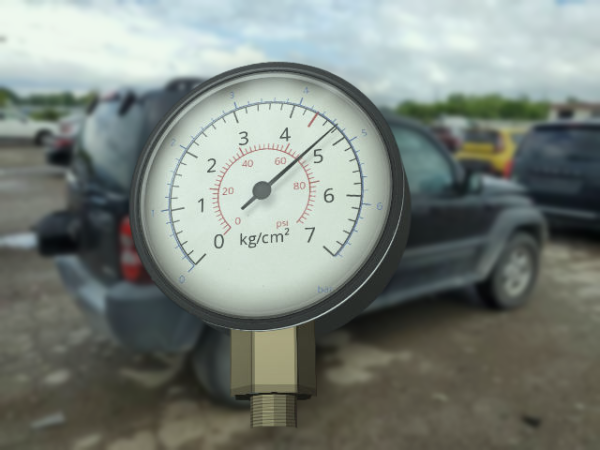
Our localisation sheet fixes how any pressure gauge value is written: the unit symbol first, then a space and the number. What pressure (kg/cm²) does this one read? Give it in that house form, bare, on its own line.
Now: kg/cm² 4.8
